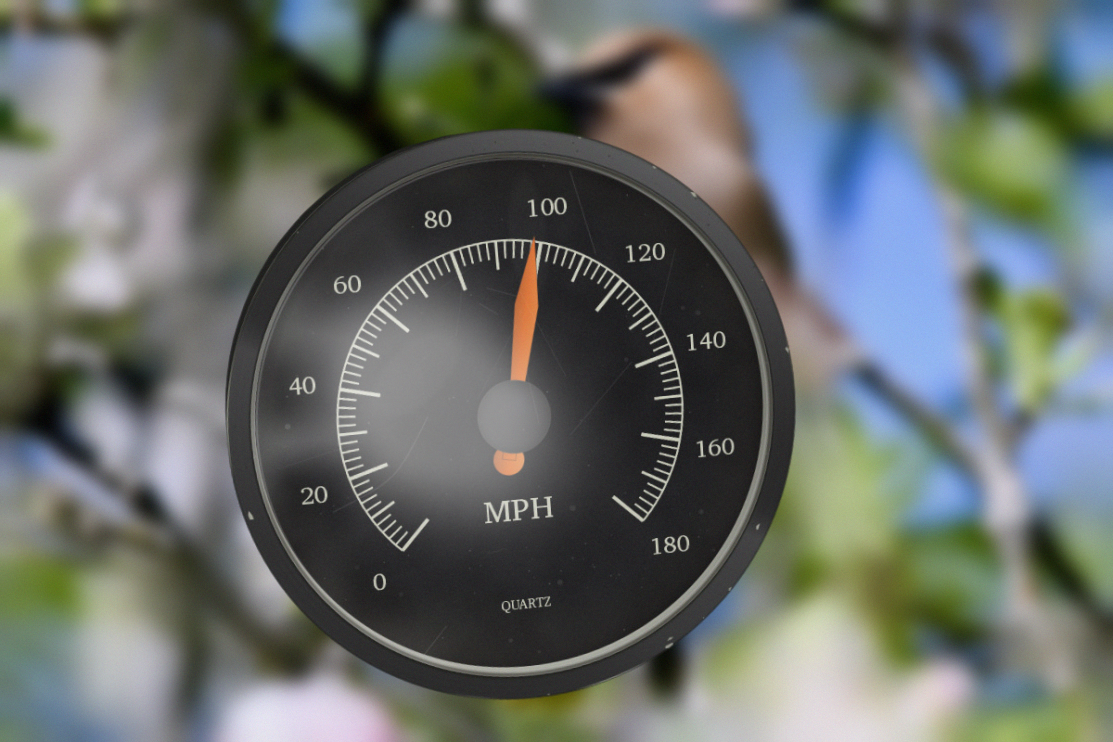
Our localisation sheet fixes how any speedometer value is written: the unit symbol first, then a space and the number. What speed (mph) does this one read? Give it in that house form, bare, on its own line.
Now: mph 98
